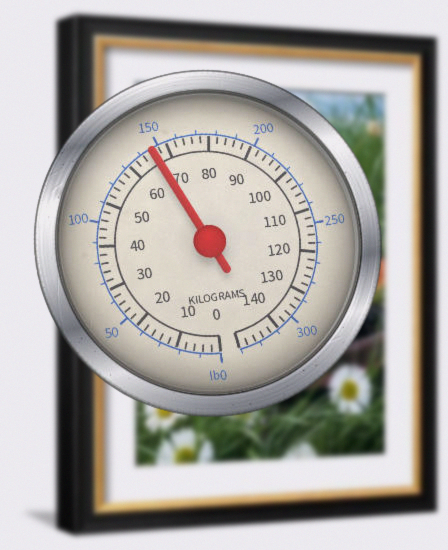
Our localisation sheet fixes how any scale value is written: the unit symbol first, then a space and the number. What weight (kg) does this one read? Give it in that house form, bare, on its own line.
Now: kg 66
